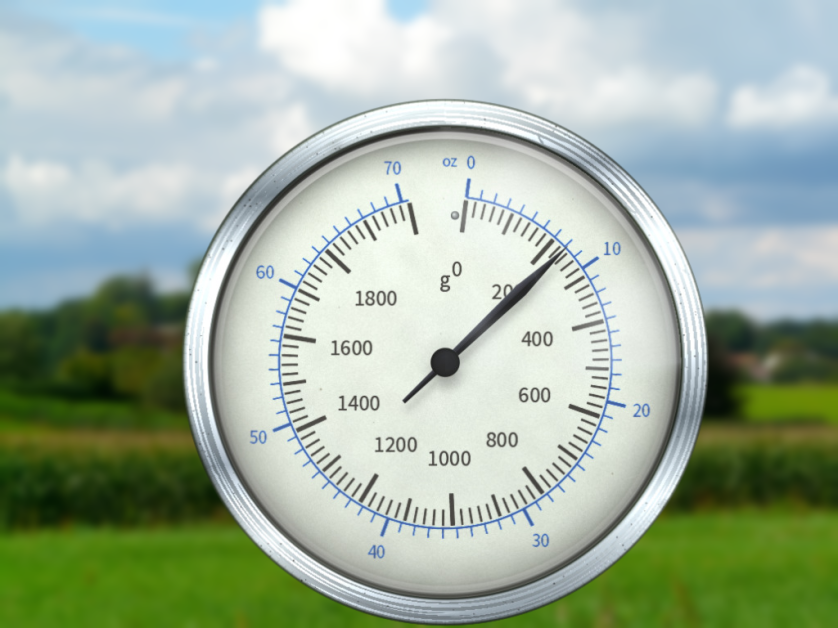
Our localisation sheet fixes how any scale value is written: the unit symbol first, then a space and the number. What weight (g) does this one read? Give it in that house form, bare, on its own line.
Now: g 230
